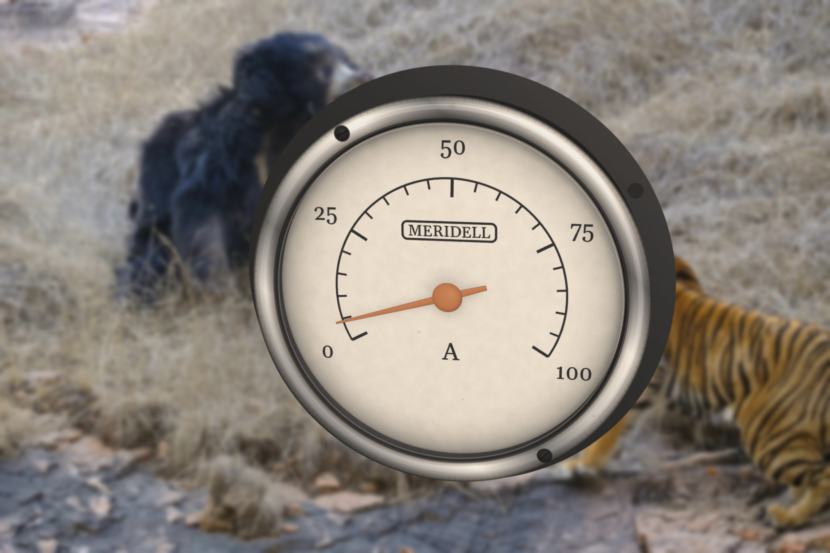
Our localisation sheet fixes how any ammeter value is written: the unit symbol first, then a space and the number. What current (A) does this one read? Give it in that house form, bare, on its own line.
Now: A 5
